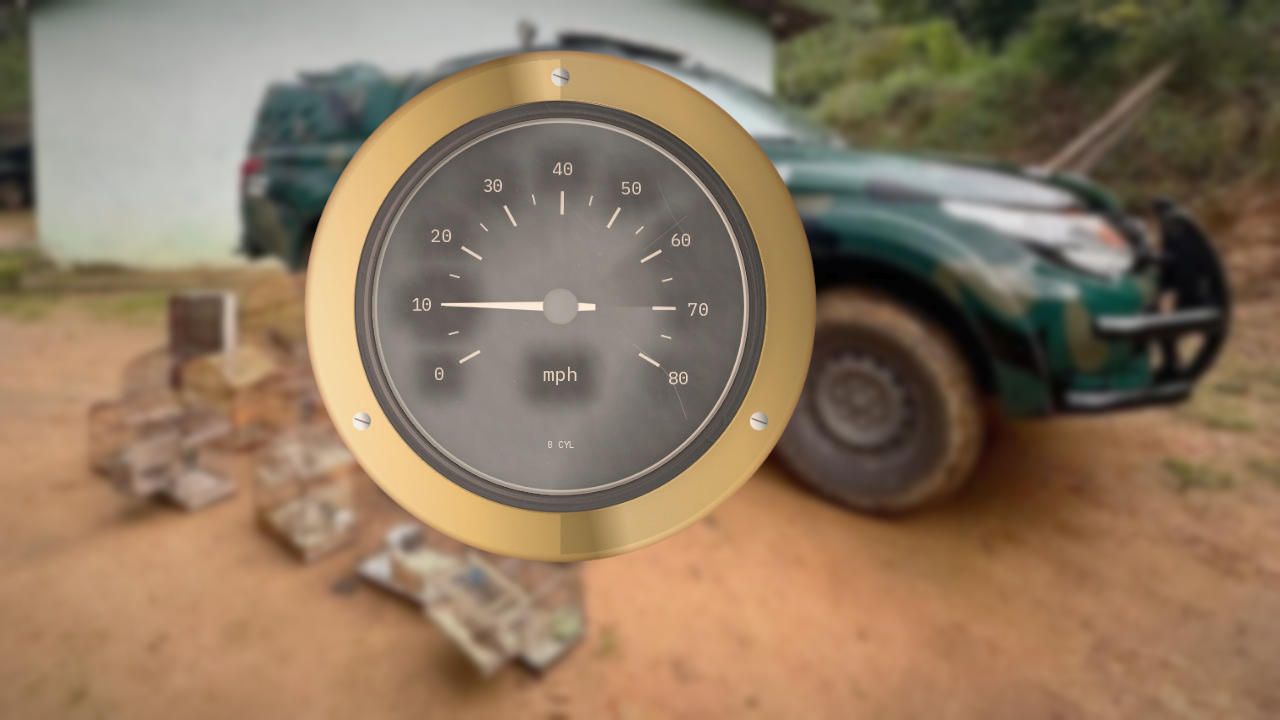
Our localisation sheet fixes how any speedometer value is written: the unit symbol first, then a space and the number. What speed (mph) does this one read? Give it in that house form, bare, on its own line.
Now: mph 10
